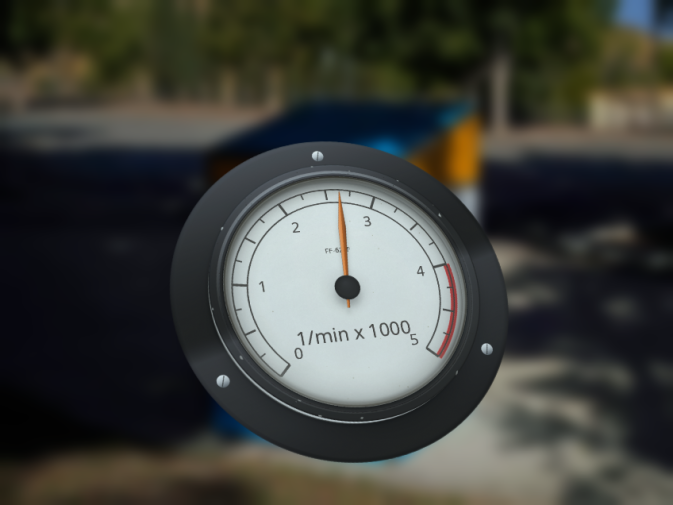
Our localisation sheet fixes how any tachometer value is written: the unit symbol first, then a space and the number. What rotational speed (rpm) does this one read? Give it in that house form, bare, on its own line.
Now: rpm 2625
